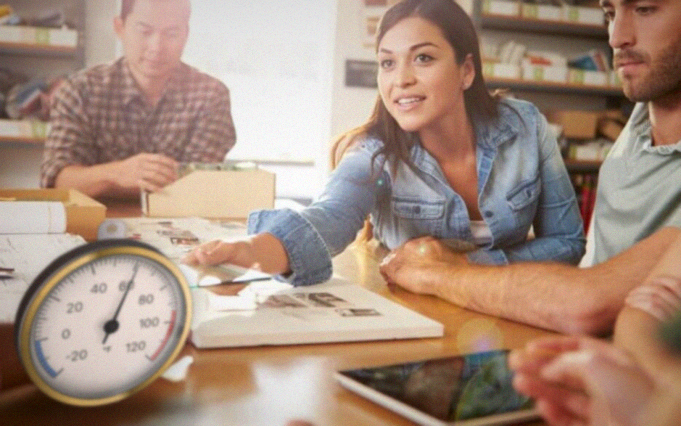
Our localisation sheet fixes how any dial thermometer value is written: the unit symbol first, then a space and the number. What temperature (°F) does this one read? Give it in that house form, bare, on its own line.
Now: °F 60
